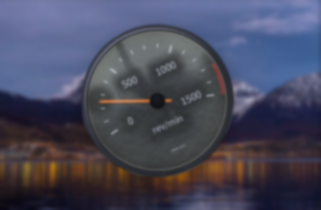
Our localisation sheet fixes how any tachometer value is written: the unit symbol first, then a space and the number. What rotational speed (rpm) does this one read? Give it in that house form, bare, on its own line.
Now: rpm 250
